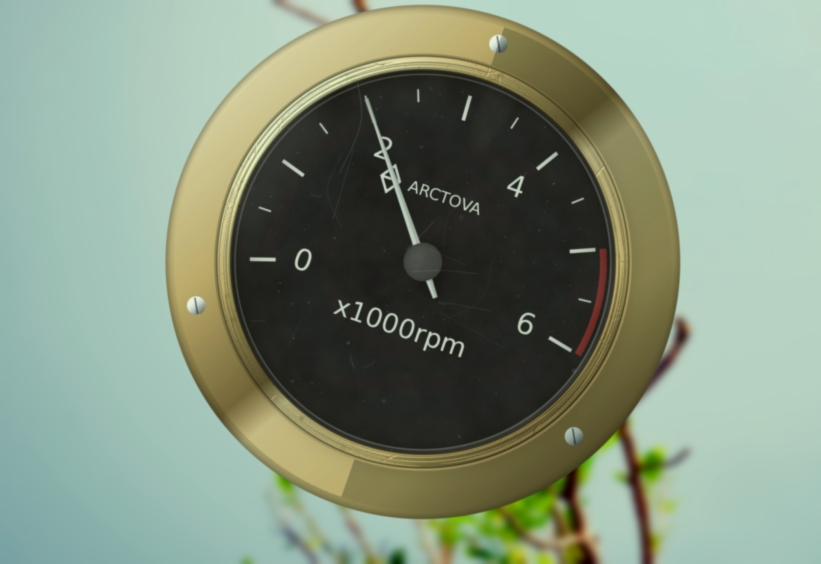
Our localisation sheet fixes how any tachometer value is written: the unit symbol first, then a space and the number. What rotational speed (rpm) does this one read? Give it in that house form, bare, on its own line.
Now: rpm 2000
